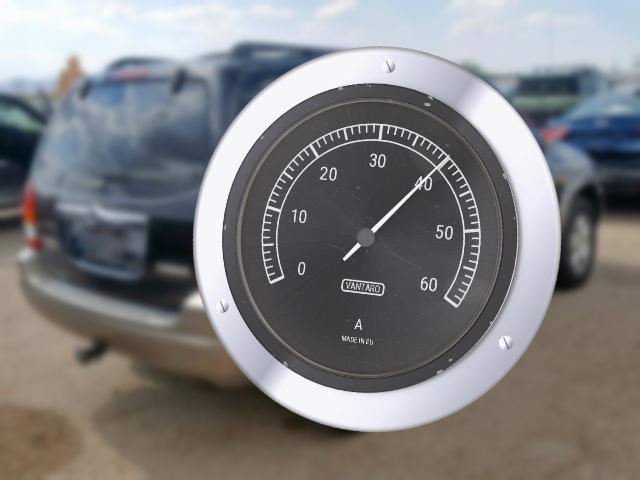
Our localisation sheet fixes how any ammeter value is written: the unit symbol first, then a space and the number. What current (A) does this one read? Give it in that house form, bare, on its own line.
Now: A 40
